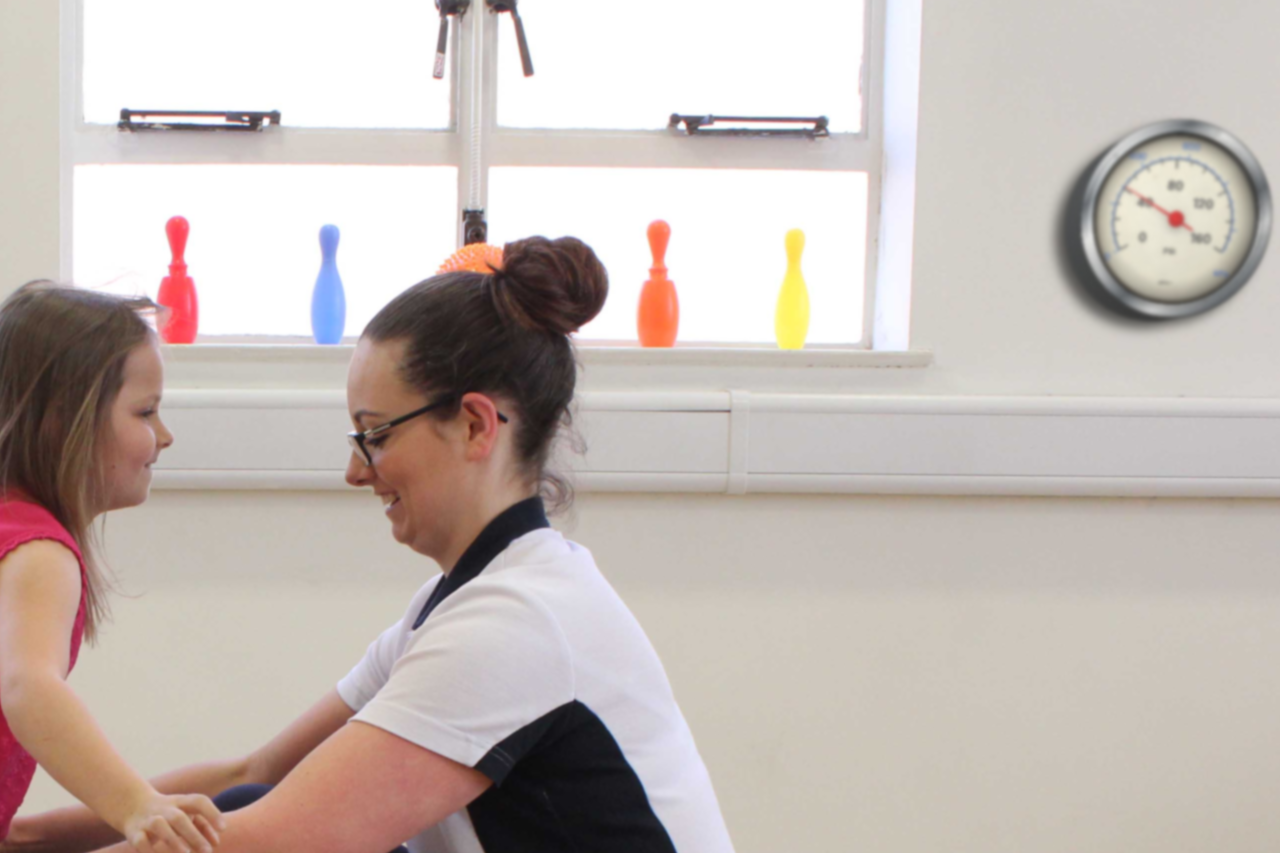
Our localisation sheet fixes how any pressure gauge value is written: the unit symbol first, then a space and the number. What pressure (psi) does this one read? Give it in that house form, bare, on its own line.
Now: psi 40
